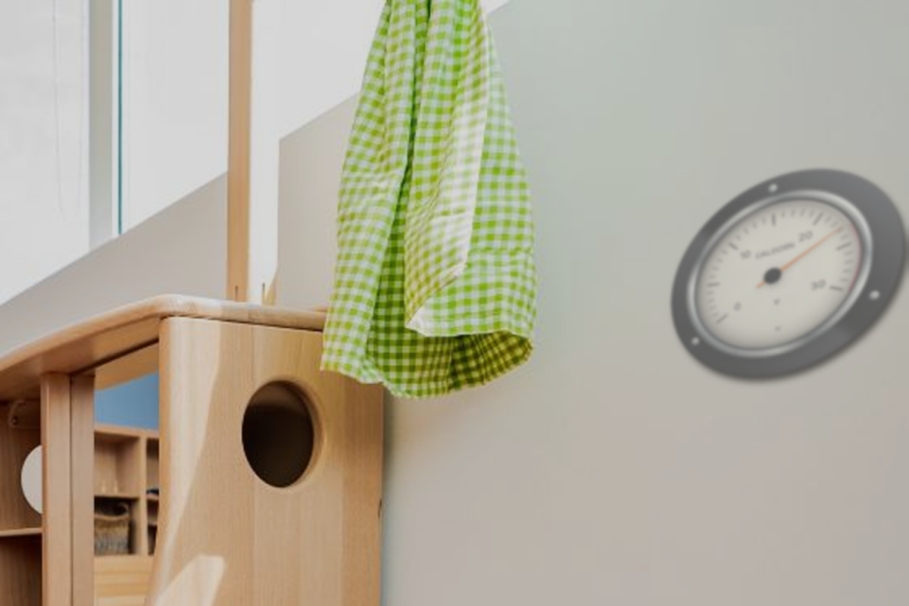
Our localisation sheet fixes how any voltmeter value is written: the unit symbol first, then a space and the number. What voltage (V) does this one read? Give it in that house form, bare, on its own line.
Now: V 23
